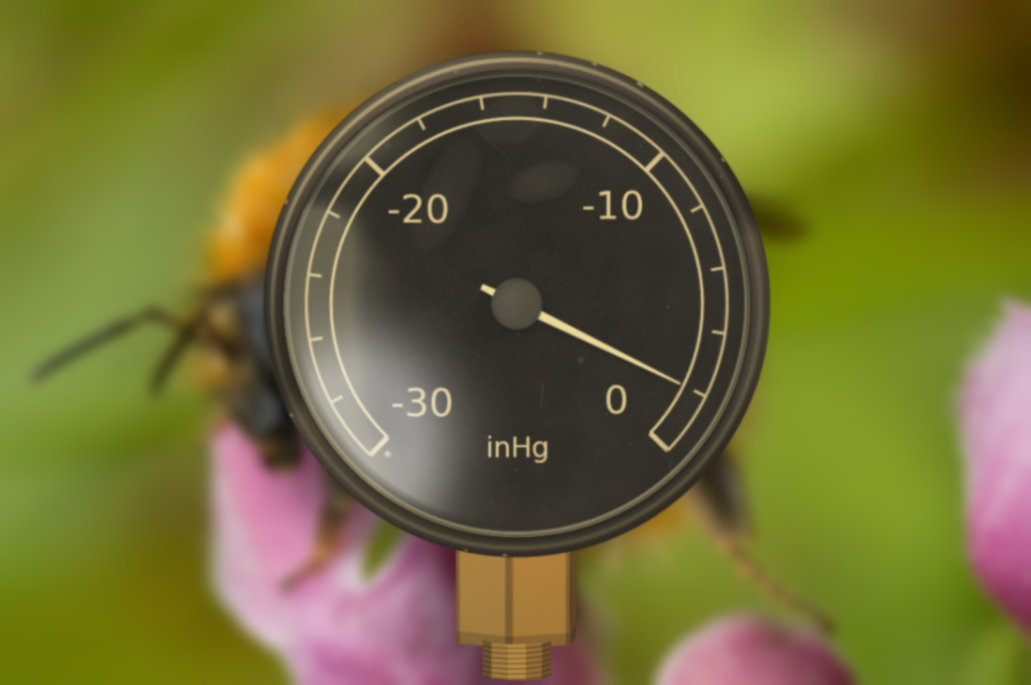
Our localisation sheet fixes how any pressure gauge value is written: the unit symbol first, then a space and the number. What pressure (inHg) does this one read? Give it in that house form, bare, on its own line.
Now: inHg -2
